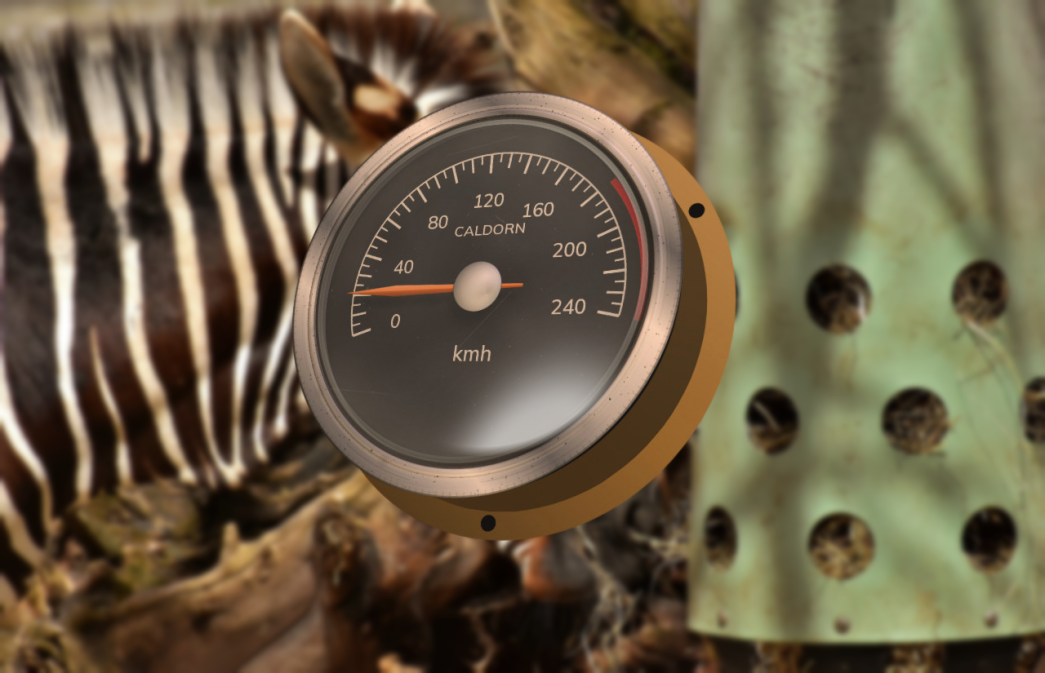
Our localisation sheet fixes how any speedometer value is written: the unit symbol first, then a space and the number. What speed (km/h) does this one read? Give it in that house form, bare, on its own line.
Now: km/h 20
